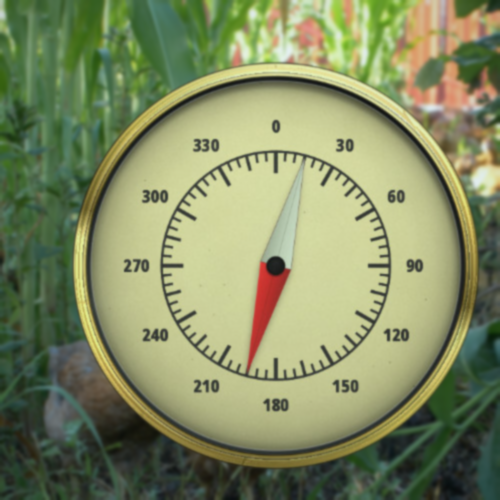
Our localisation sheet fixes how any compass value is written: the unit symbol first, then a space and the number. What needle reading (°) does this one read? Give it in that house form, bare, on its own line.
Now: ° 195
